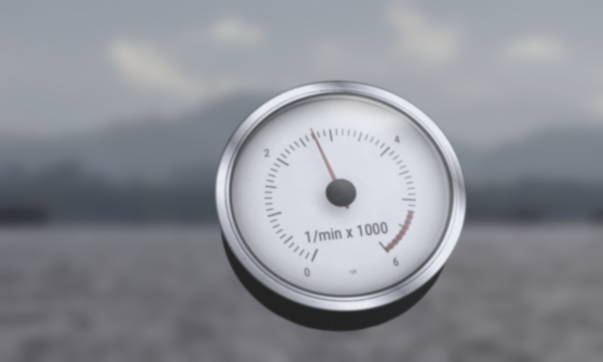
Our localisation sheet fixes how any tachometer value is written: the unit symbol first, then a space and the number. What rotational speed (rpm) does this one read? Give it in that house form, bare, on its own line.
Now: rpm 2700
